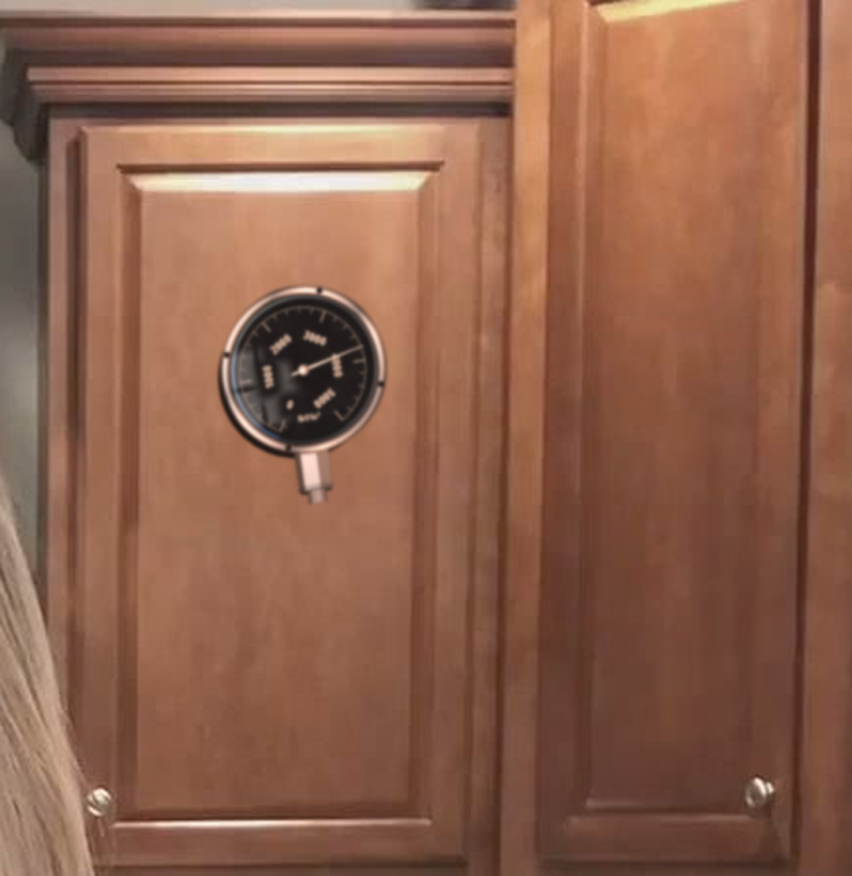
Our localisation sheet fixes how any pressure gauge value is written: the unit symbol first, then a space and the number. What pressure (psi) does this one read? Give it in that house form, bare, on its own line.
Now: psi 3800
